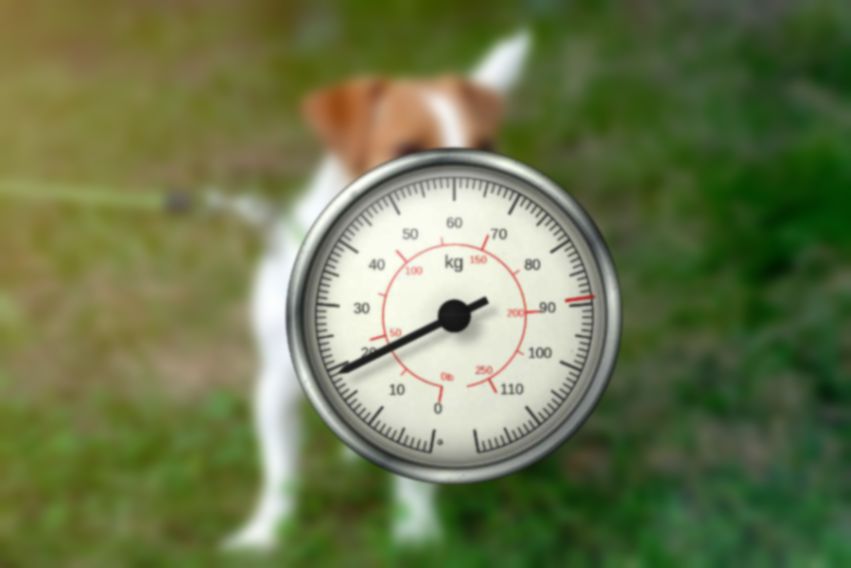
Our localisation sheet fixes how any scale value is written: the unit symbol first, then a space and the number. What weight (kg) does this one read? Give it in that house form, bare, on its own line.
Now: kg 19
